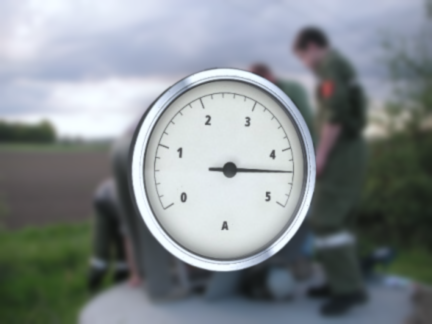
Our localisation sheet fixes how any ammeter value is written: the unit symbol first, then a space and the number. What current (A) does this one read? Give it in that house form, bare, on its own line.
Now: A 4.4
